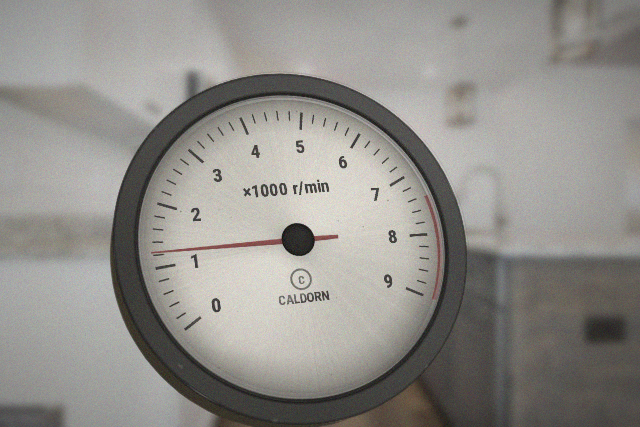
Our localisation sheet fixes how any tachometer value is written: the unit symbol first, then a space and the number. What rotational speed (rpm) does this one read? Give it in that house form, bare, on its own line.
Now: rpm 1200
